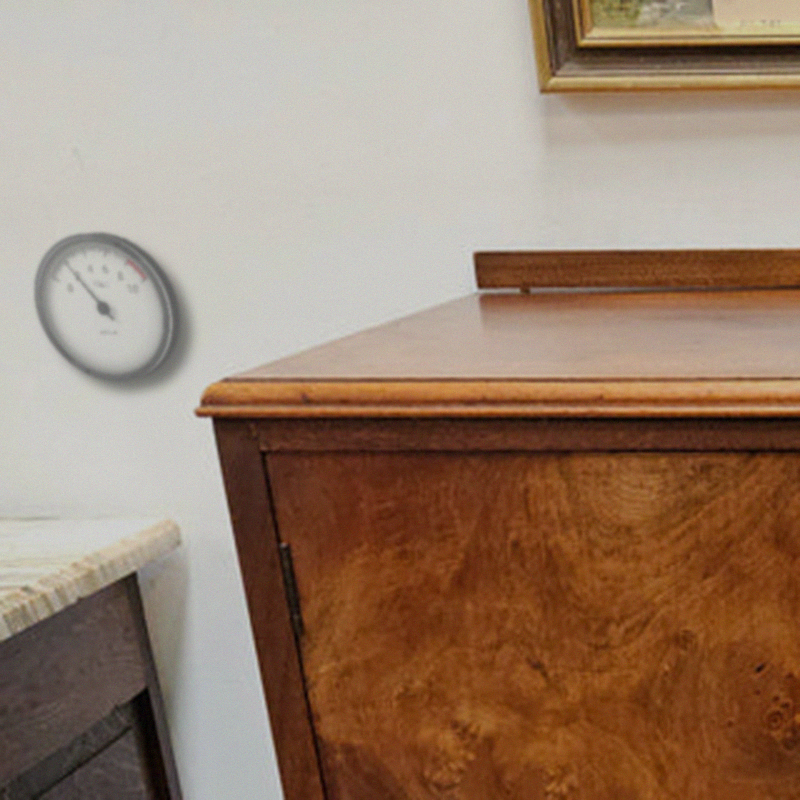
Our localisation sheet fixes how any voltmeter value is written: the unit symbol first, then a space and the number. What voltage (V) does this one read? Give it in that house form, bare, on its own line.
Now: V 2
